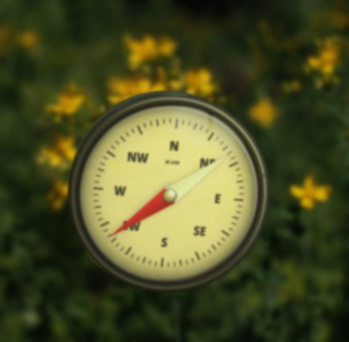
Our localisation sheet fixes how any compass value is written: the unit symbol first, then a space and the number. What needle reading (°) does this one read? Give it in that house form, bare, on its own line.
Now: ° 230
